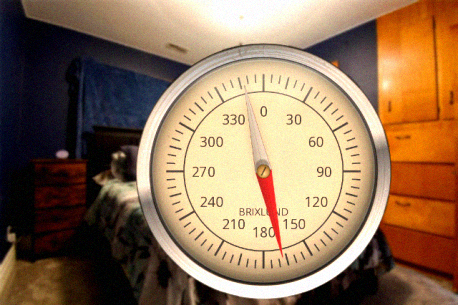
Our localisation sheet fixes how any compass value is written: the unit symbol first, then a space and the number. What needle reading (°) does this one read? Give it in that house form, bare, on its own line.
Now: ° 167.5
